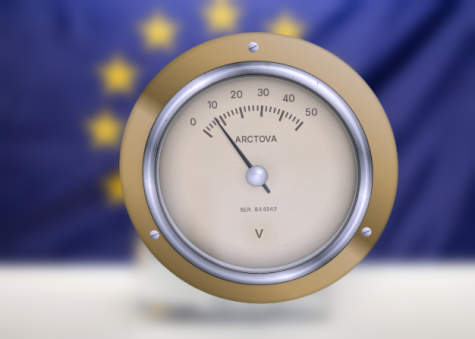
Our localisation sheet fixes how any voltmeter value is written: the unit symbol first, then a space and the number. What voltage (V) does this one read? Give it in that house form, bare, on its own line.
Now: V 8
